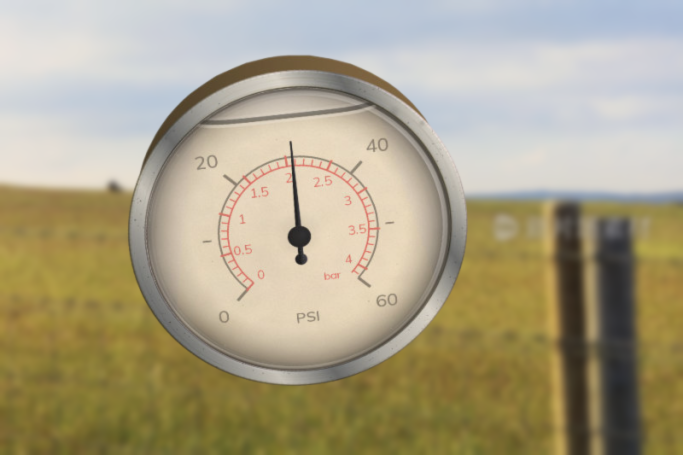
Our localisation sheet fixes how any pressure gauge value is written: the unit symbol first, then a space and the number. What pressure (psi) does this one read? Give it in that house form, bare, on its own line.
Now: psi 30
